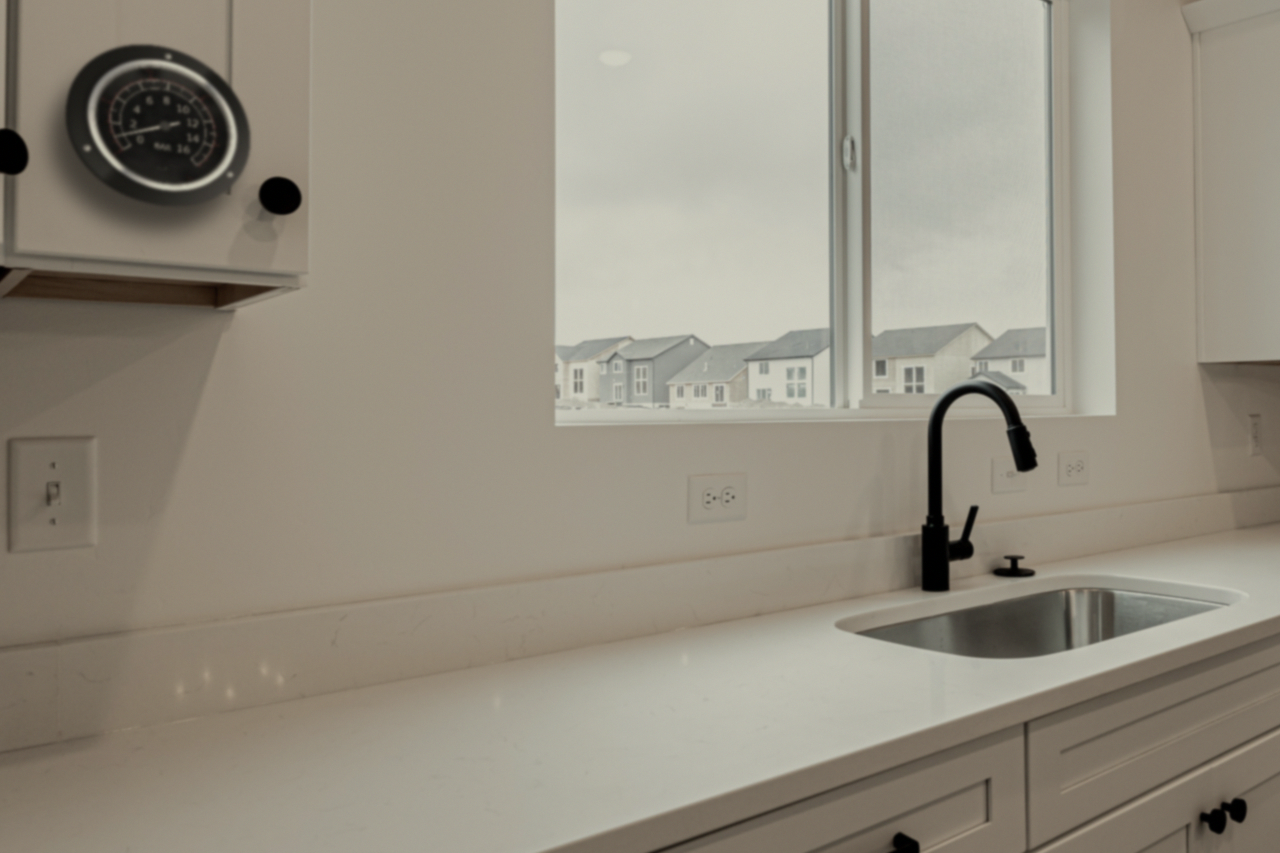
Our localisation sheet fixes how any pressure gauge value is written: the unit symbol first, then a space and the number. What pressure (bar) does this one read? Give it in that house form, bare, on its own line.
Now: bar 1
